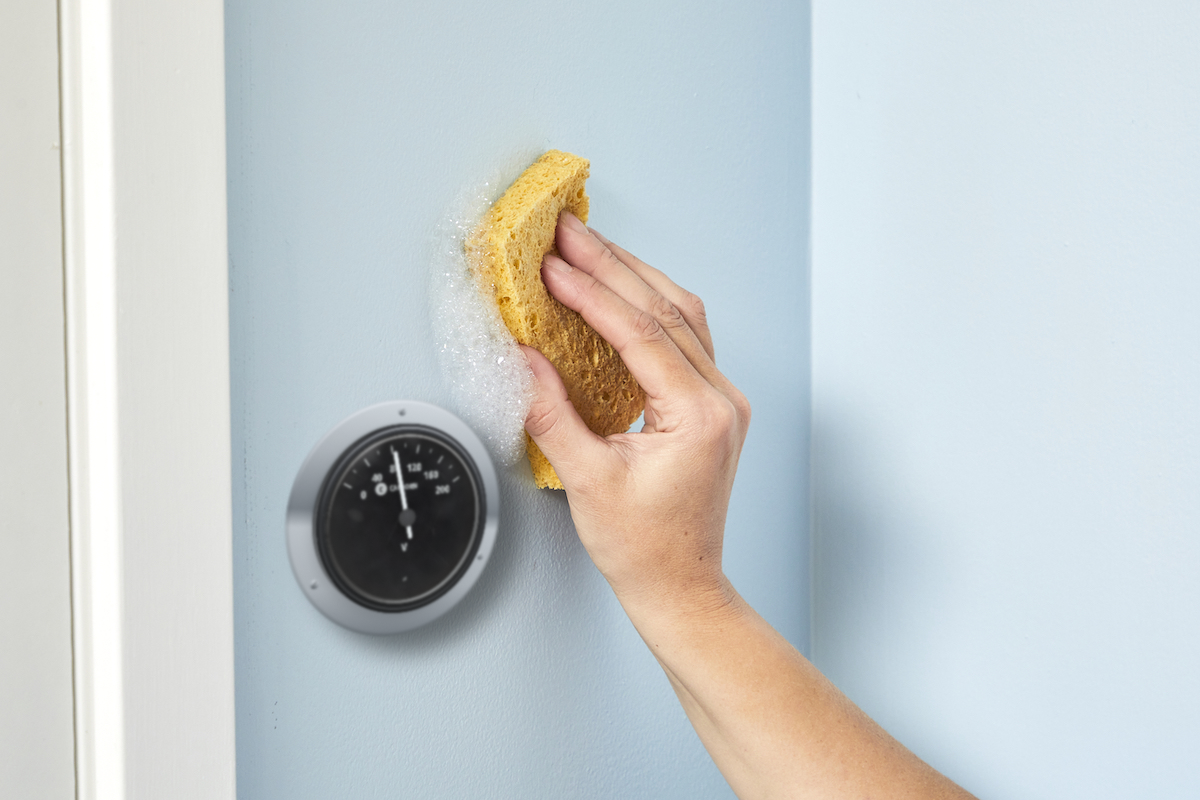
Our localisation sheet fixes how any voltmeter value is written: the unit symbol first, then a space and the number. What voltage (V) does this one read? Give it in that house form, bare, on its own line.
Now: V 80
